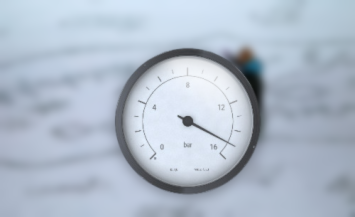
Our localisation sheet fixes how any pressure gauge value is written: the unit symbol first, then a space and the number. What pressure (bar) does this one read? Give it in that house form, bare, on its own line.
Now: bar 15
